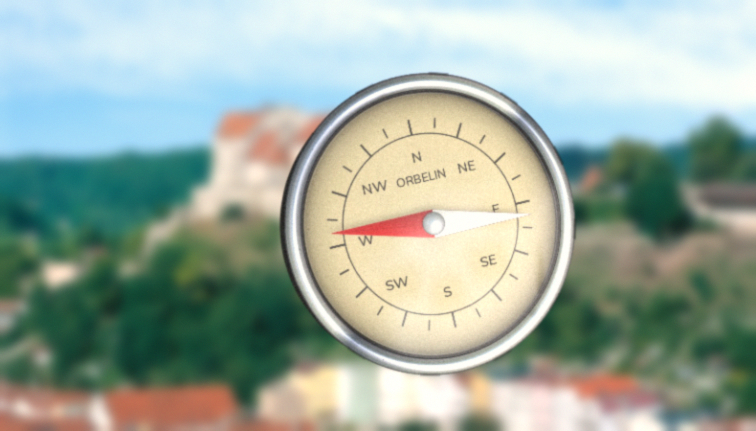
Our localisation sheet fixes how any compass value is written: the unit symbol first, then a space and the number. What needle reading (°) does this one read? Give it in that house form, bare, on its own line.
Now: ° 277.5
